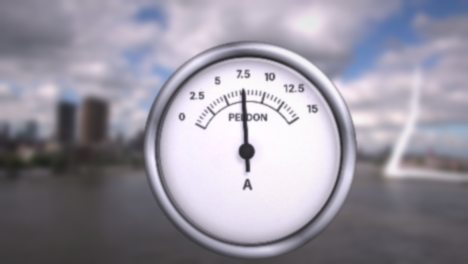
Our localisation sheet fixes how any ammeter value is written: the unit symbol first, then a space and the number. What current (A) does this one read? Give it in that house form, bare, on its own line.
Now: A 7.5
